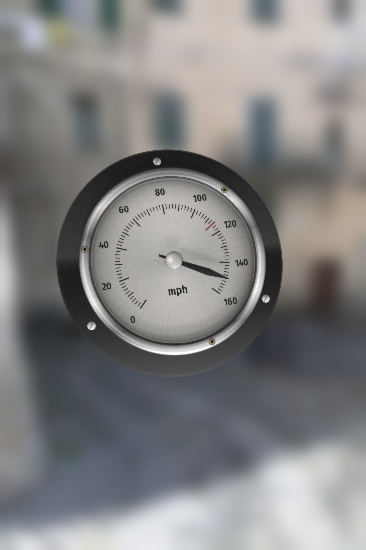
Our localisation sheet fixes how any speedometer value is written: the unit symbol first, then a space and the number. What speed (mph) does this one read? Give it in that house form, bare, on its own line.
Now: mph 150
